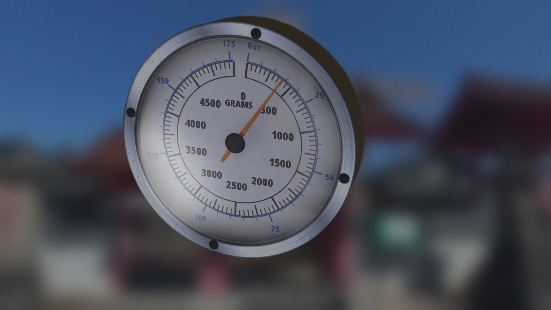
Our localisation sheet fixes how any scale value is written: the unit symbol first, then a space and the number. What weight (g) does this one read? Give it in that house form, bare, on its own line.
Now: g 400
